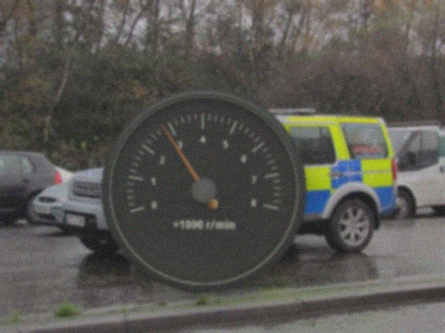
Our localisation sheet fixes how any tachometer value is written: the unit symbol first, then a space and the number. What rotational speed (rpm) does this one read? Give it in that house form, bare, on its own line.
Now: rpm 2800
